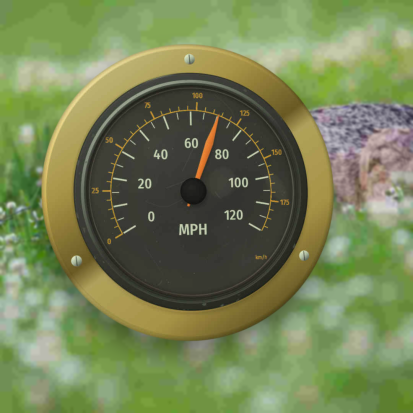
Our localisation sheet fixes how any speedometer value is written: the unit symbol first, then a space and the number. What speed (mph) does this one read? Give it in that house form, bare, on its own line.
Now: mph 70
